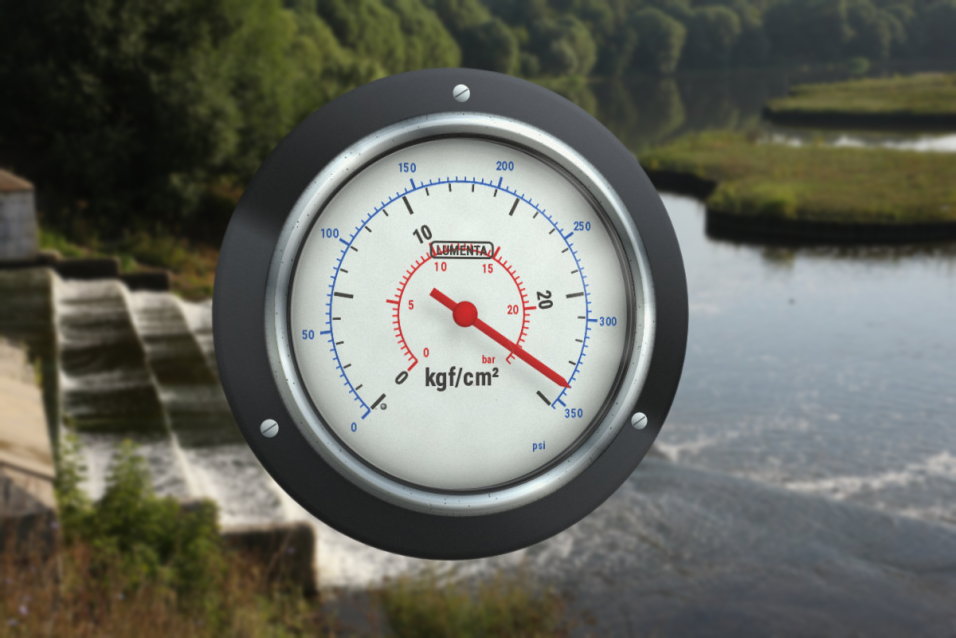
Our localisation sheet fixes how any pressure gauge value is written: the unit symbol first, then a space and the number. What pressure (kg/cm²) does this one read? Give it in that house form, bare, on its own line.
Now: kg/cm² 24
